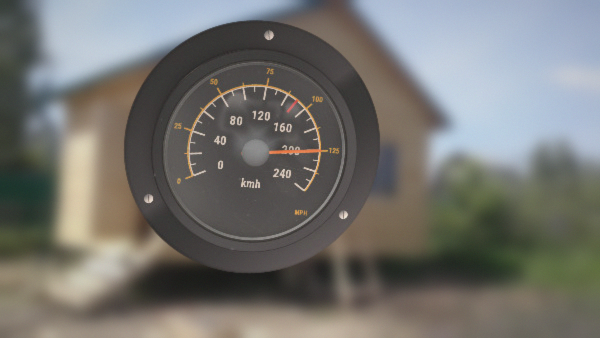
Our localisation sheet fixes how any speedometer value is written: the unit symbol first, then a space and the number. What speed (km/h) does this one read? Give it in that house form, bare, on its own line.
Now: km/h 200
